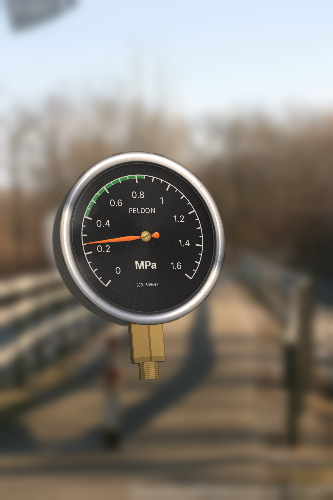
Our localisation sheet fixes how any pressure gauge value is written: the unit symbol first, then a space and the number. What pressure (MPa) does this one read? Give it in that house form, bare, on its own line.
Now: MPa 0.25
